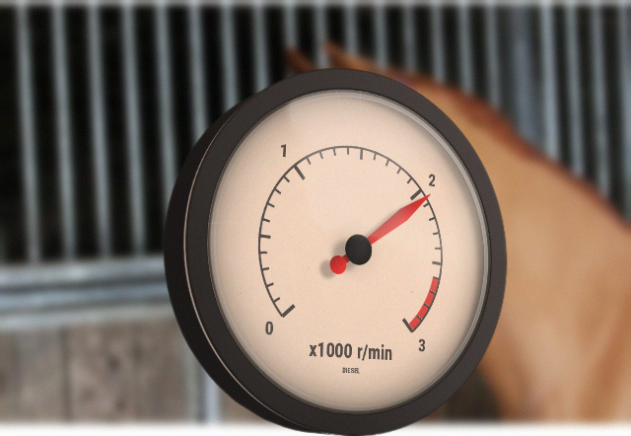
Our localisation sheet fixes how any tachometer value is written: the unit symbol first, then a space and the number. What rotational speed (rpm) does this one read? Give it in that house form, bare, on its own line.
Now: rpm 2050
